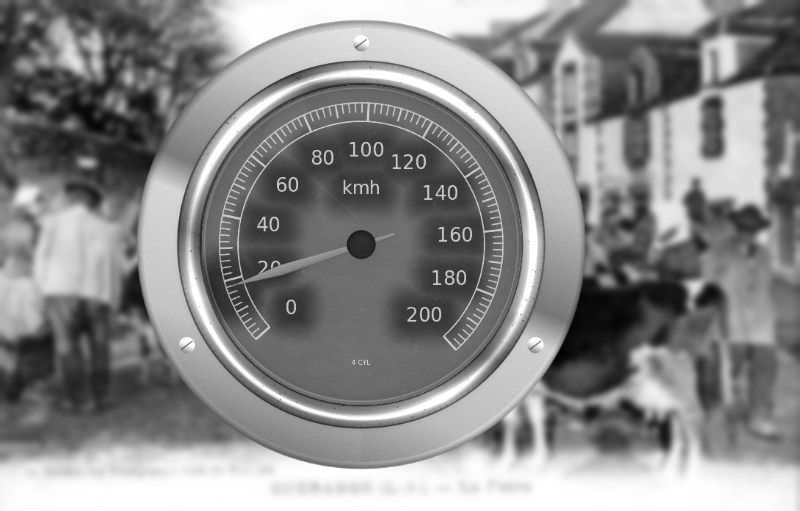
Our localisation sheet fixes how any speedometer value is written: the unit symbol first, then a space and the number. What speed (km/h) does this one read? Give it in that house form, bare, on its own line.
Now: km/h 18
